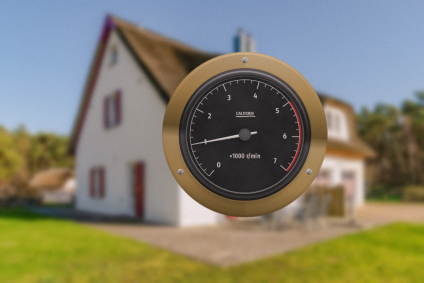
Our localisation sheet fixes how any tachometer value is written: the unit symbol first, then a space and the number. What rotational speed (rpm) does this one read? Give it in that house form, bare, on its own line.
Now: rpm 1000
